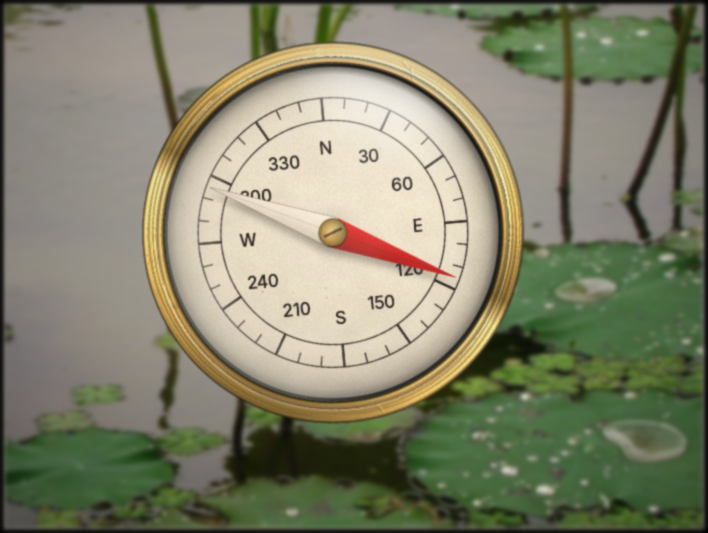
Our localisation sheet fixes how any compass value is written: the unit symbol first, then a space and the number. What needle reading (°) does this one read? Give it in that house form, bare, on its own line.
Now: ° 115
